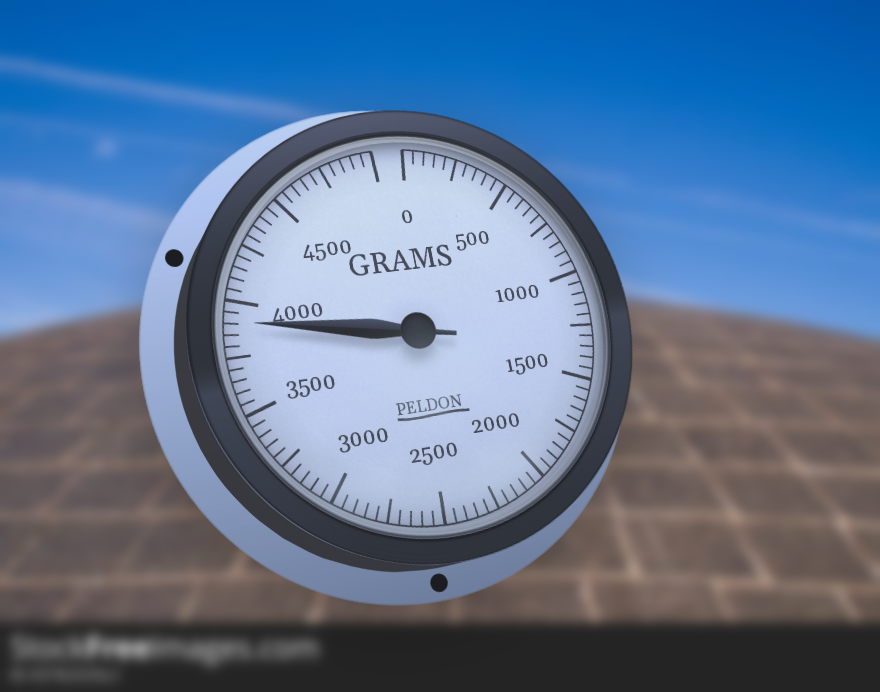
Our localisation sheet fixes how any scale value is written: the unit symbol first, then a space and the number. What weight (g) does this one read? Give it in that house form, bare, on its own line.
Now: g 3900
